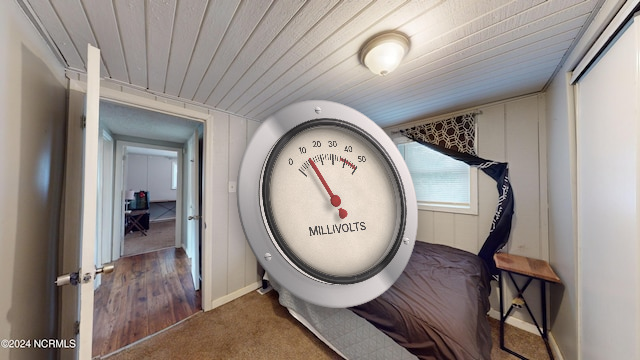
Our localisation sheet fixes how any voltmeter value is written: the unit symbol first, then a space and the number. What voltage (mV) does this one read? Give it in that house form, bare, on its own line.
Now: mV 10
